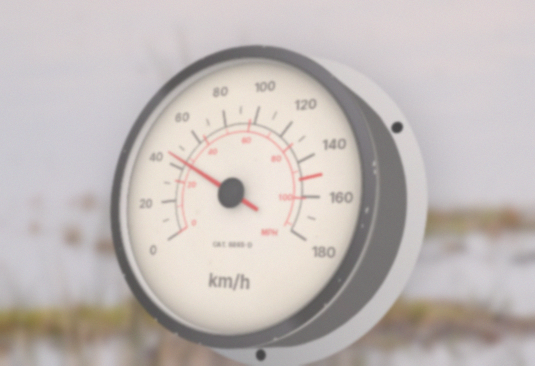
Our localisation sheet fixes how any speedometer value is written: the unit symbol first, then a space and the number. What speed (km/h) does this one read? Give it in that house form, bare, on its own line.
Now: km/h 45
